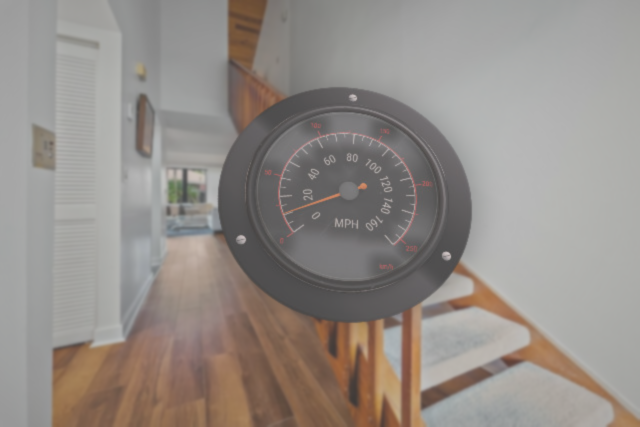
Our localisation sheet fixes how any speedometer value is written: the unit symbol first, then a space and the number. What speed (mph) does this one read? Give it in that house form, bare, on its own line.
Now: mph 10
